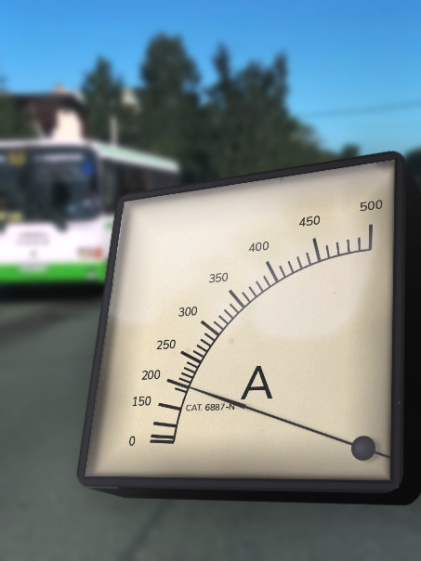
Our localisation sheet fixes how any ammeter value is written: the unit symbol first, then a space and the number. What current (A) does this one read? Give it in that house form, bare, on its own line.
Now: A 200
